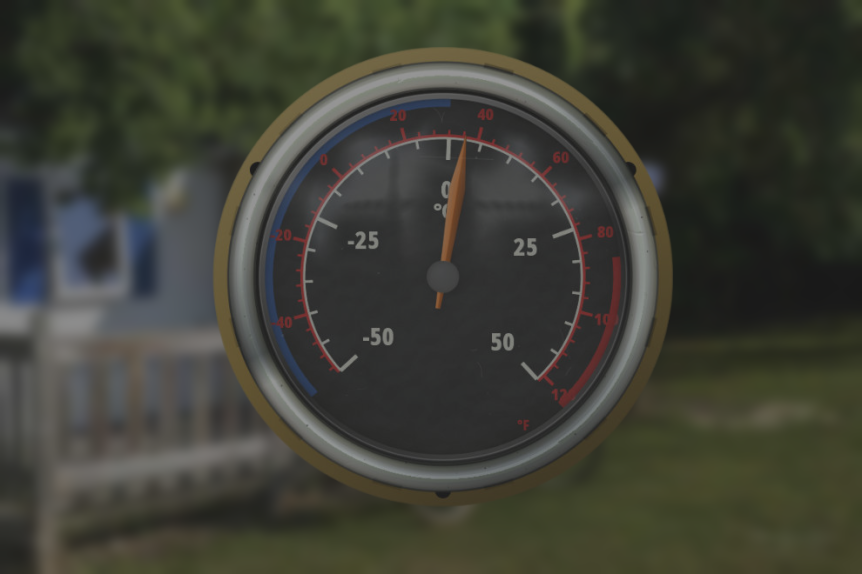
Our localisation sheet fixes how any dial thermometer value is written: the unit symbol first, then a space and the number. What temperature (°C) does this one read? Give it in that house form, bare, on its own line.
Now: °C 2.5
